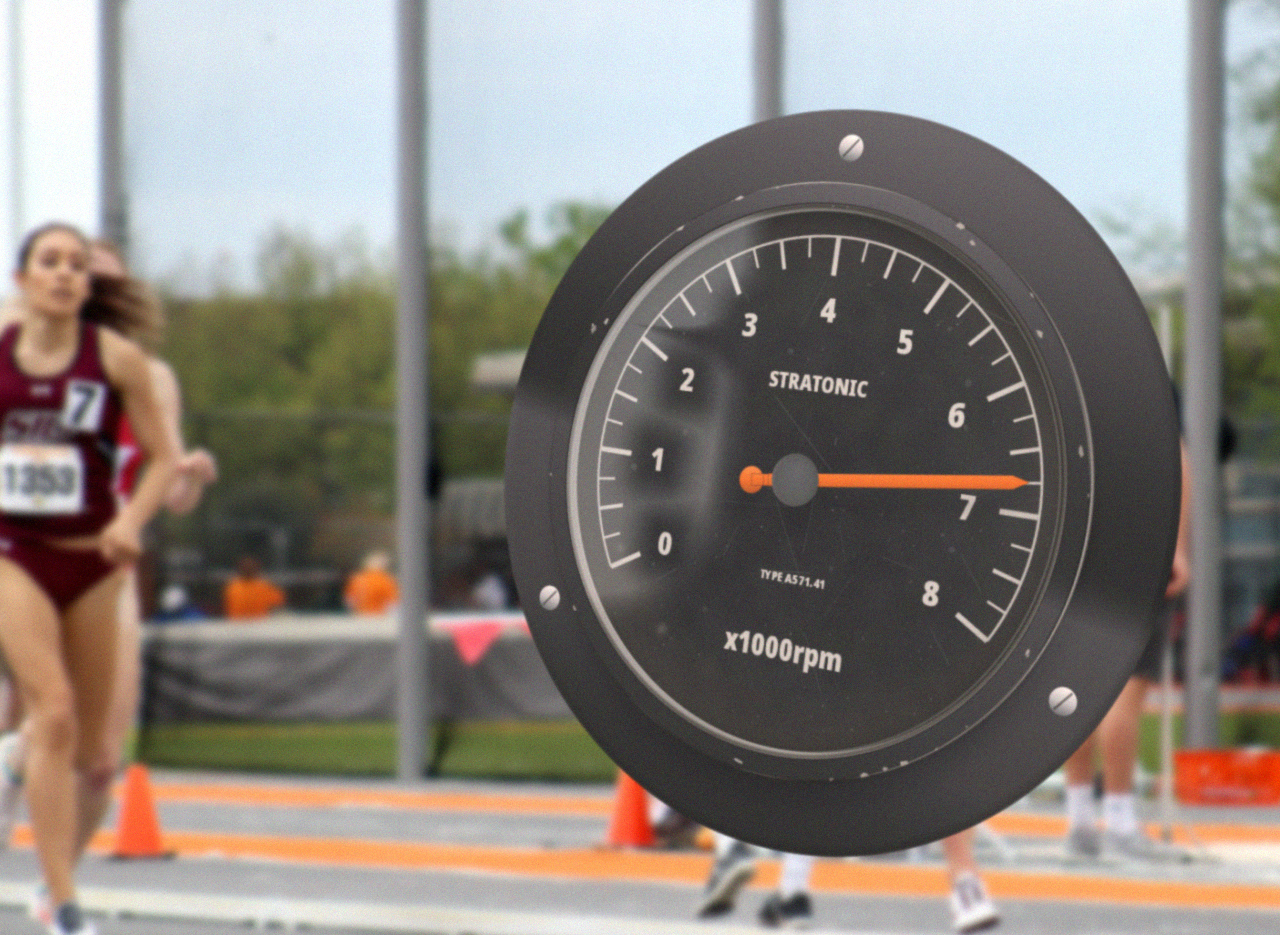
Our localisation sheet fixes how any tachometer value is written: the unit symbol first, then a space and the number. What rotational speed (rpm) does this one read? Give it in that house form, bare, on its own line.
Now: rpm 6750
